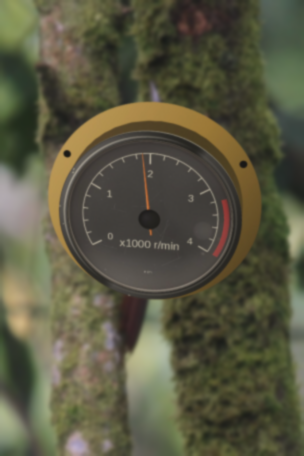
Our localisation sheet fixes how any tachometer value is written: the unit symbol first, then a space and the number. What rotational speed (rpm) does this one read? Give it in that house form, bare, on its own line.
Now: rpm 1900
